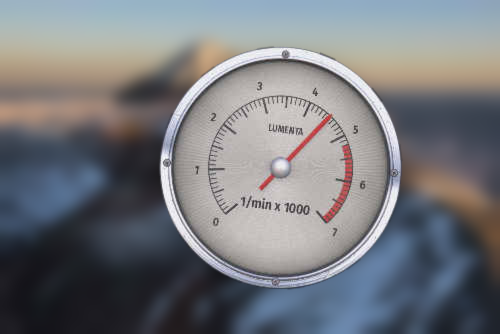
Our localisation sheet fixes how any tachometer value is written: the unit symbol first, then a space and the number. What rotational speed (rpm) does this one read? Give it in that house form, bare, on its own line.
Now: rpm 4500
